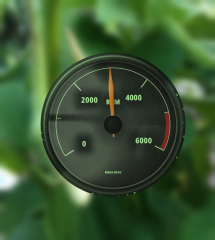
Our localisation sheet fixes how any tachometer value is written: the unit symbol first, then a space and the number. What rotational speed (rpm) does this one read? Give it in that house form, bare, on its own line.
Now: rpm 3000
